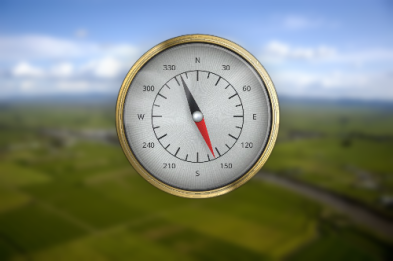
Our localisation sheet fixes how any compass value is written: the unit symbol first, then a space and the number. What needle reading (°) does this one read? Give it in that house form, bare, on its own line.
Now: ° 157.5
